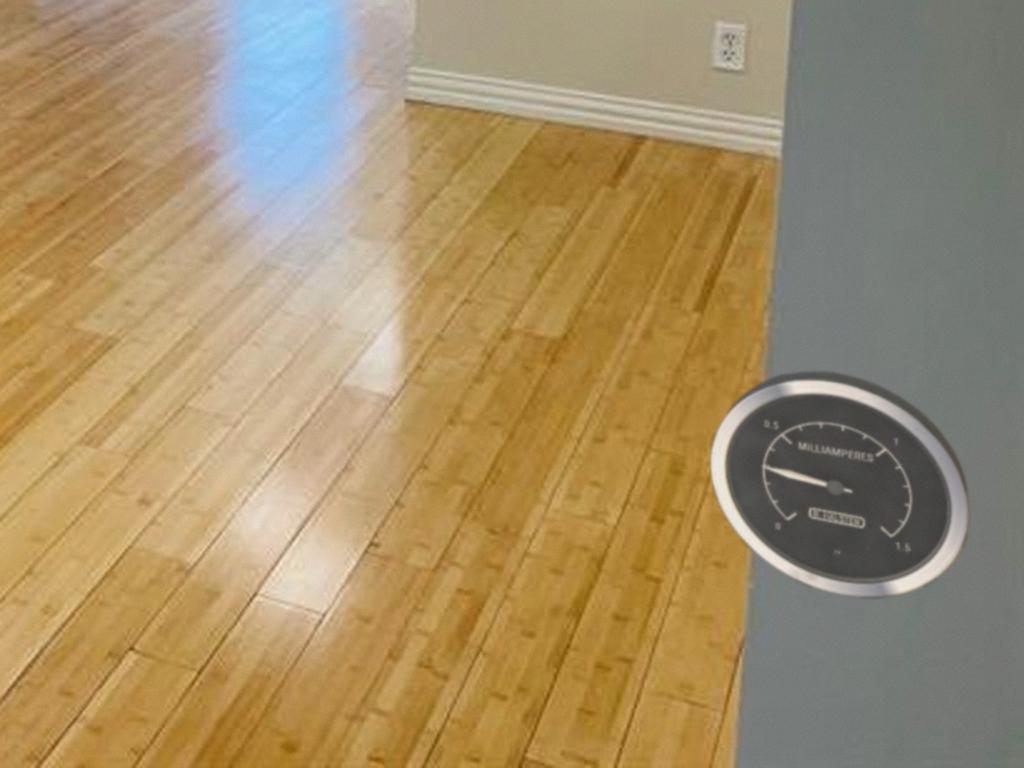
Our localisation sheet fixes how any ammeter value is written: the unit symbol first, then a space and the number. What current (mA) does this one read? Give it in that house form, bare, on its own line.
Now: mA 0.3
